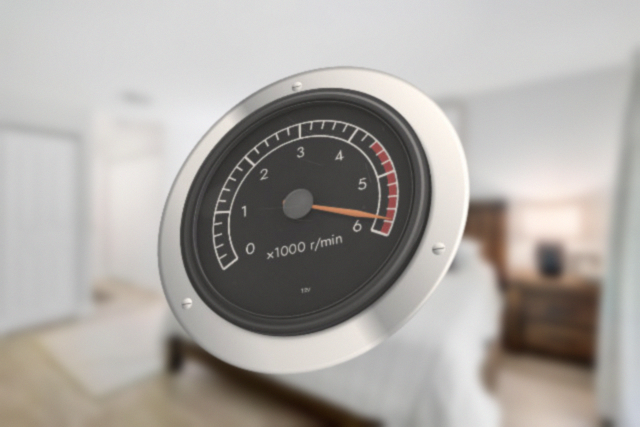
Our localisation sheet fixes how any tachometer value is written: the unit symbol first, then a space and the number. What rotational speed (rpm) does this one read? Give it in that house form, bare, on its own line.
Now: rpm 5800
